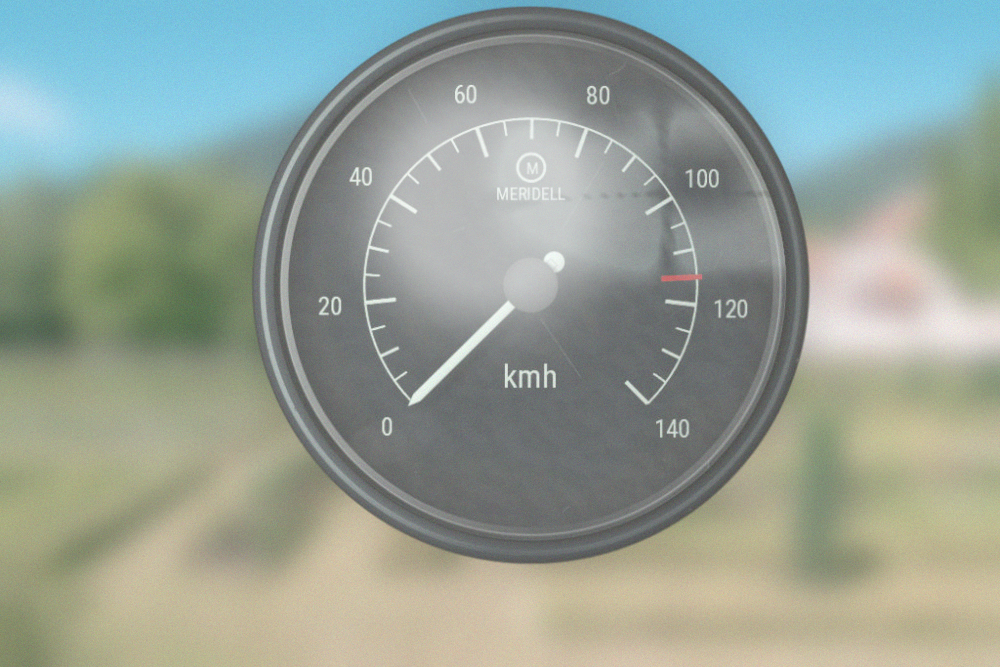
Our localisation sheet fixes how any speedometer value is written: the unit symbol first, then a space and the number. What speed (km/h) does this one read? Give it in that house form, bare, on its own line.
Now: km/h 0
